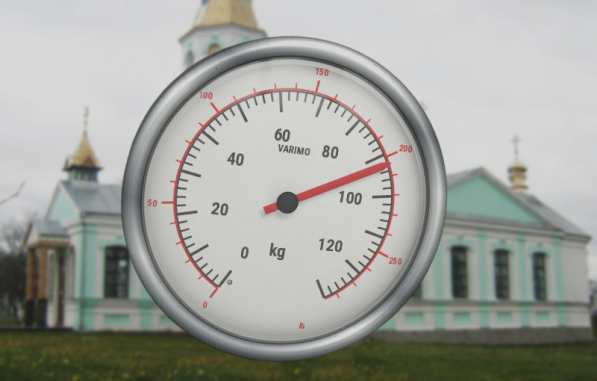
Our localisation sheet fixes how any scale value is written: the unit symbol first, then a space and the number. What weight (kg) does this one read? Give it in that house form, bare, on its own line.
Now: kg 92
